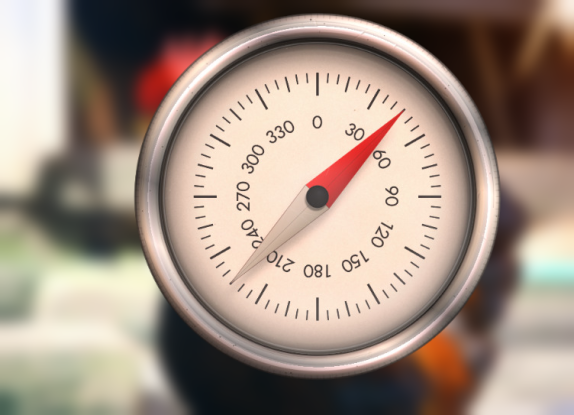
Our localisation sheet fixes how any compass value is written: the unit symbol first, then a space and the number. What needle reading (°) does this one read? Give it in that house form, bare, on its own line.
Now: ° 45
